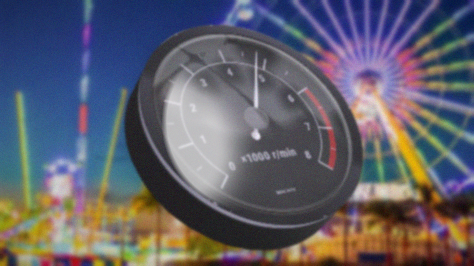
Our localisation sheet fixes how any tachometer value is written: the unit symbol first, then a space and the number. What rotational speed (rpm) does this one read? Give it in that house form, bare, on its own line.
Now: rpm 4750
